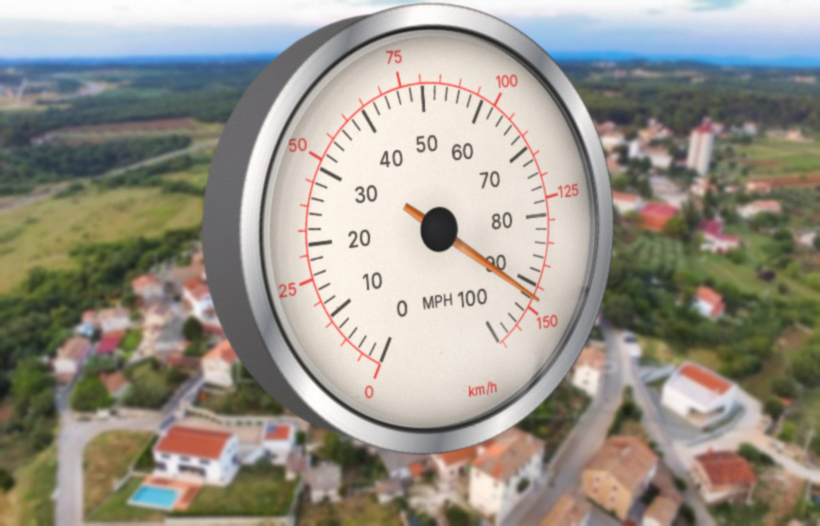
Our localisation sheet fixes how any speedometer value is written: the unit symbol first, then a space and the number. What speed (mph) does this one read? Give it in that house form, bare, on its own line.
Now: mph 92
